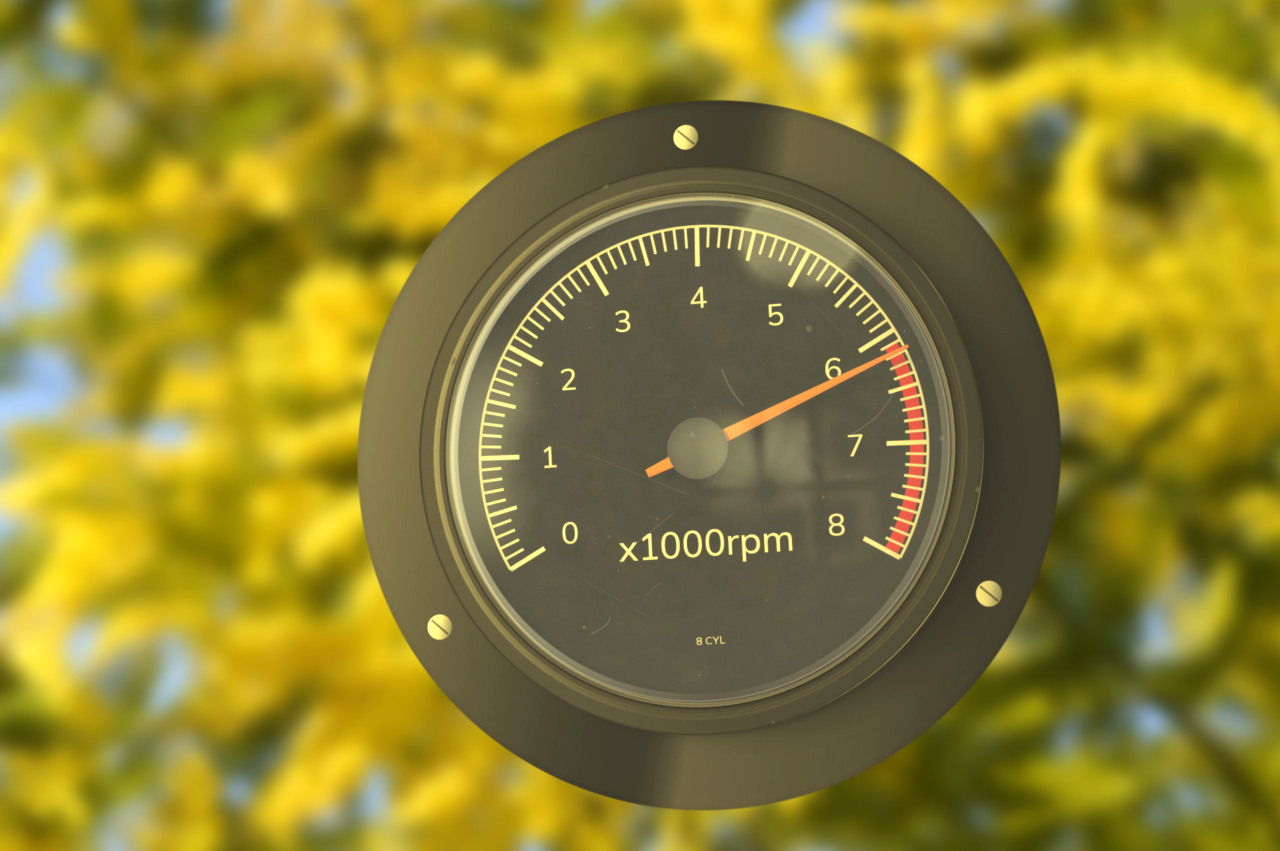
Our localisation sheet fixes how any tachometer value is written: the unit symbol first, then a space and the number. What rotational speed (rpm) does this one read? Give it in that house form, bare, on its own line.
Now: rpm 6200
